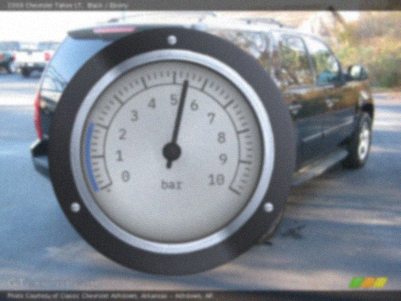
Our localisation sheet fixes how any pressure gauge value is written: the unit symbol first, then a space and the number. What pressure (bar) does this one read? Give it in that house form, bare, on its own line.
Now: bar 5.4
